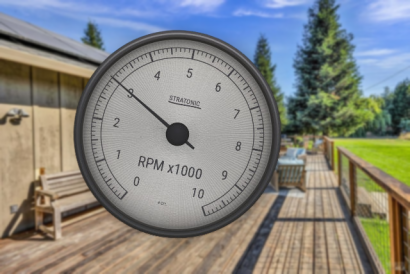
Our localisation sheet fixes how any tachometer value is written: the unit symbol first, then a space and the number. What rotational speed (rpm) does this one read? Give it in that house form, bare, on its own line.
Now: rpm 3000
